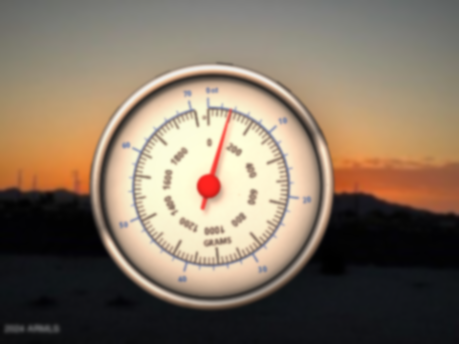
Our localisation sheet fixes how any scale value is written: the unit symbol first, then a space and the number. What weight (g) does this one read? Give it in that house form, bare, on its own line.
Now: g 100
